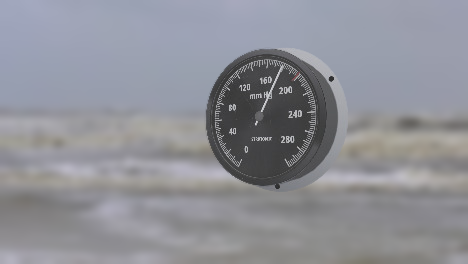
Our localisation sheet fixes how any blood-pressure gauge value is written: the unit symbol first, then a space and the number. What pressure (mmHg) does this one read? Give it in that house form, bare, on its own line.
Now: mmHg 180
